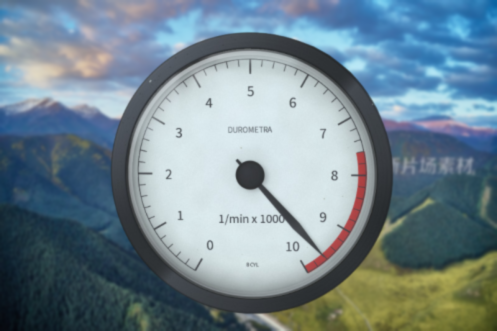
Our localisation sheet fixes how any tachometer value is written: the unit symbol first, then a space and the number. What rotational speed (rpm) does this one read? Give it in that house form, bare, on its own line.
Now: rpm 9600
